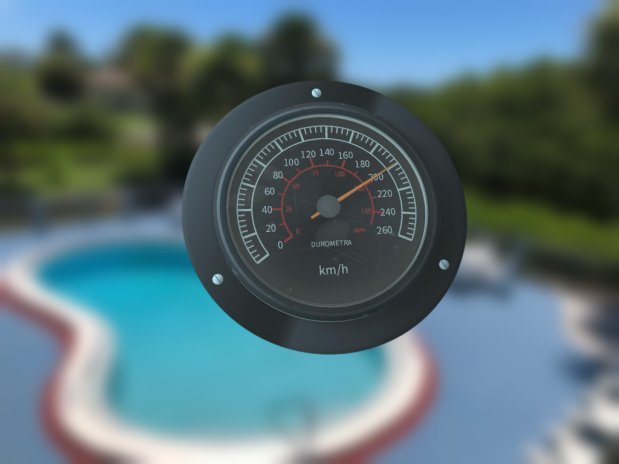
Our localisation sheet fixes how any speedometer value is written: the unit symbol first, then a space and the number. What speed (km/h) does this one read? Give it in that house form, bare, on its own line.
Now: km/h 200
